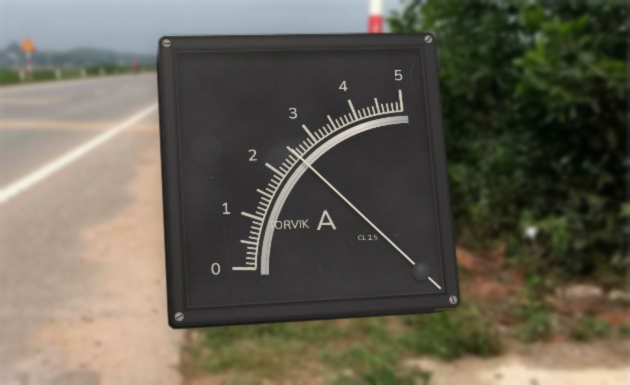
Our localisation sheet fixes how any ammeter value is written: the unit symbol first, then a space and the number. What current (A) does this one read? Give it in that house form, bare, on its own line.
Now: A 2.5
